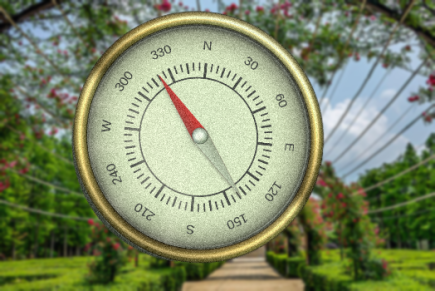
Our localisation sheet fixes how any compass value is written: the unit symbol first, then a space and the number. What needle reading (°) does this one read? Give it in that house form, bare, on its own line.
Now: ° 320
